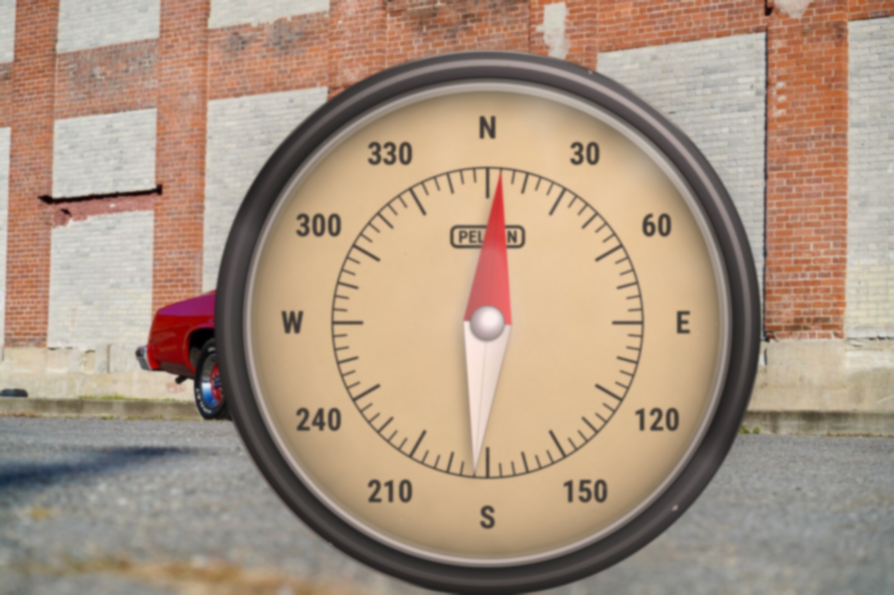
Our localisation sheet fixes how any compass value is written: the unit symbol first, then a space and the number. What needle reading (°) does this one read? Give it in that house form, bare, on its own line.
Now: ° 5
